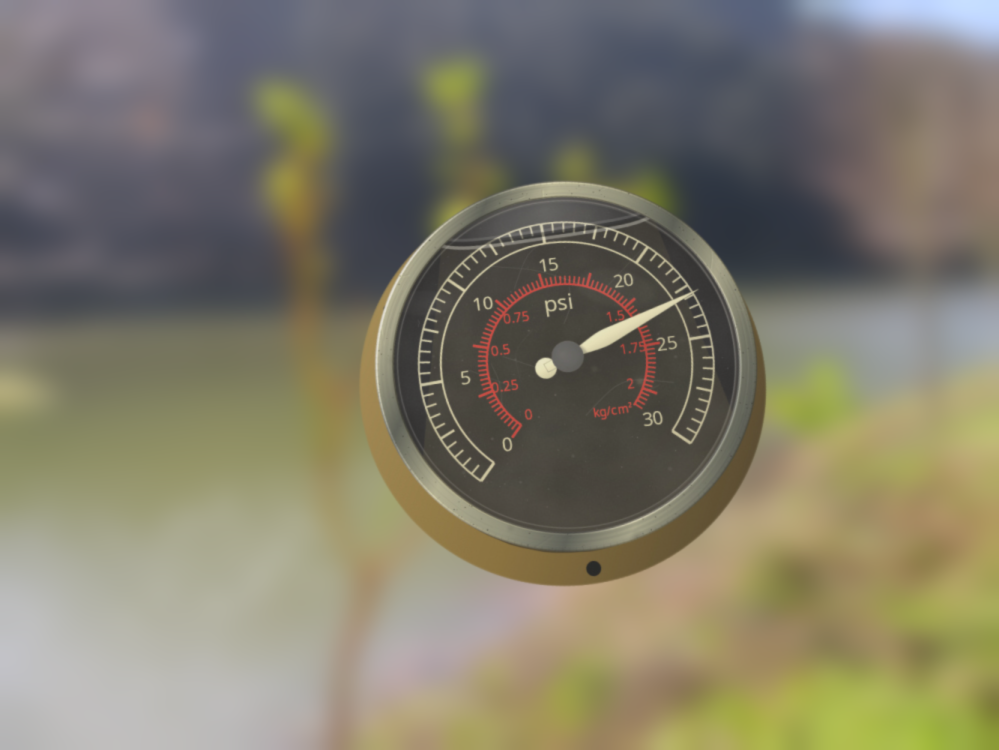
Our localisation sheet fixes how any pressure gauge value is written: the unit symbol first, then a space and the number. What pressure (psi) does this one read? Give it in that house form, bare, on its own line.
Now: psi 23
